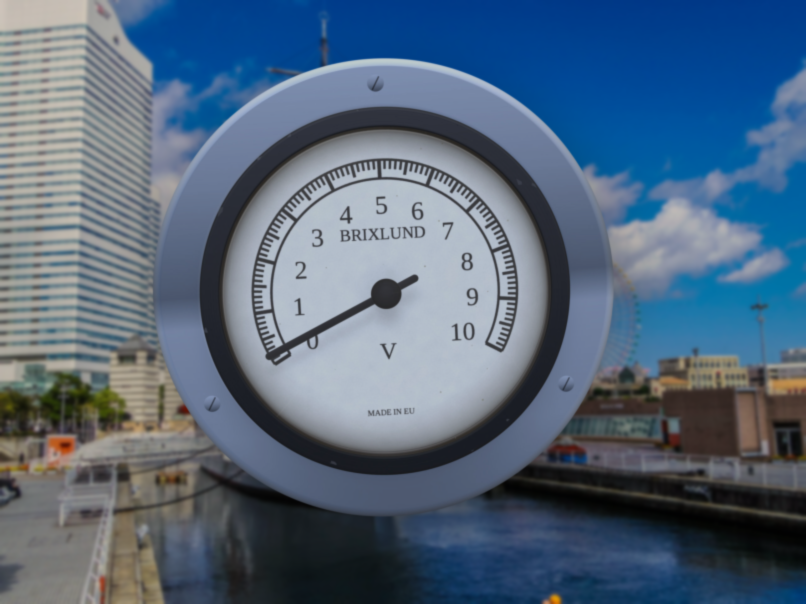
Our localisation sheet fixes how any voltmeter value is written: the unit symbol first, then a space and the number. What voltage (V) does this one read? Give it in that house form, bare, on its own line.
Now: V 0.2
